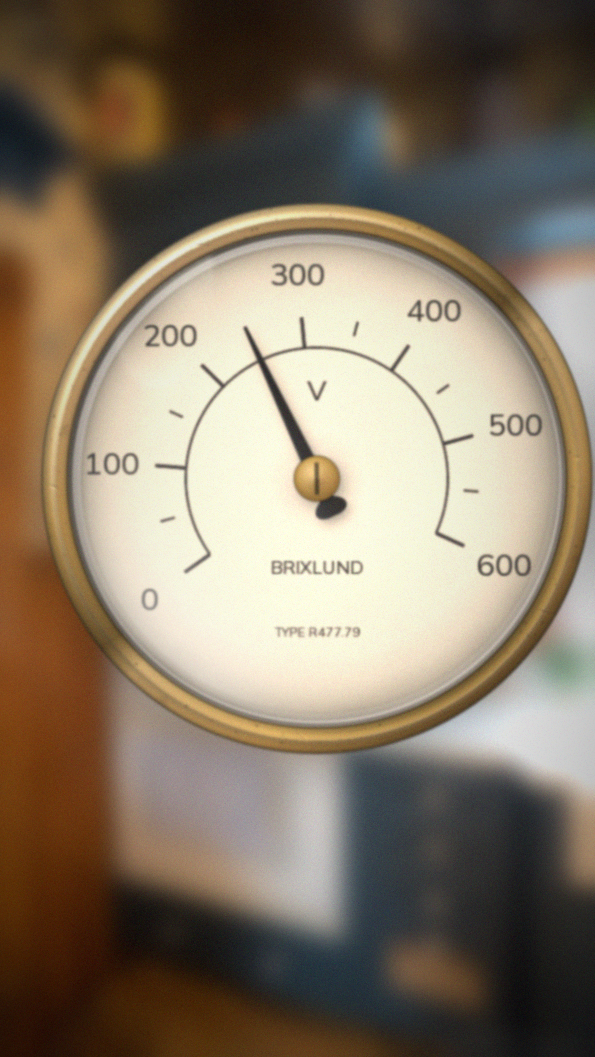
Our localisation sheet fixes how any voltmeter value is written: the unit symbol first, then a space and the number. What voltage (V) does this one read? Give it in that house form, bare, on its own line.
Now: V 250
